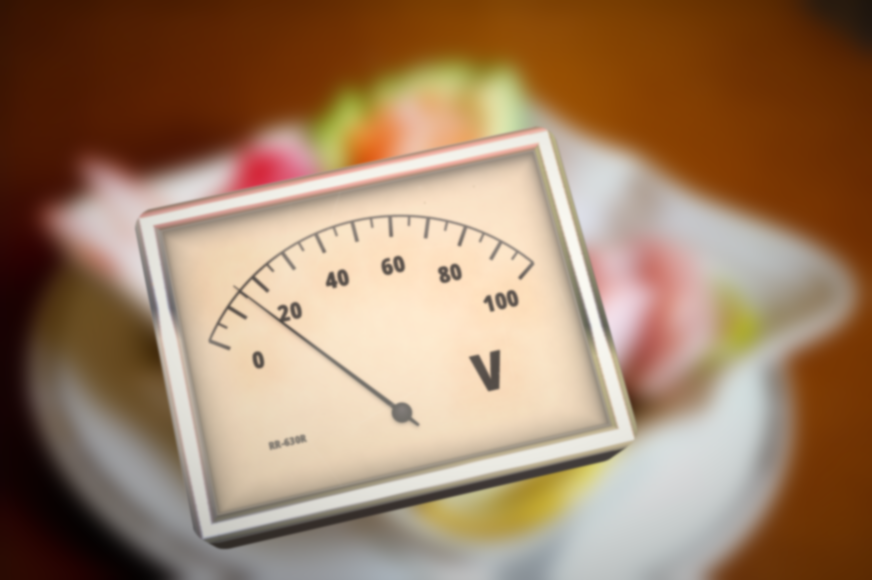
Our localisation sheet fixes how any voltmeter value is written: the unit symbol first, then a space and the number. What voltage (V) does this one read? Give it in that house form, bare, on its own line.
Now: V 15
